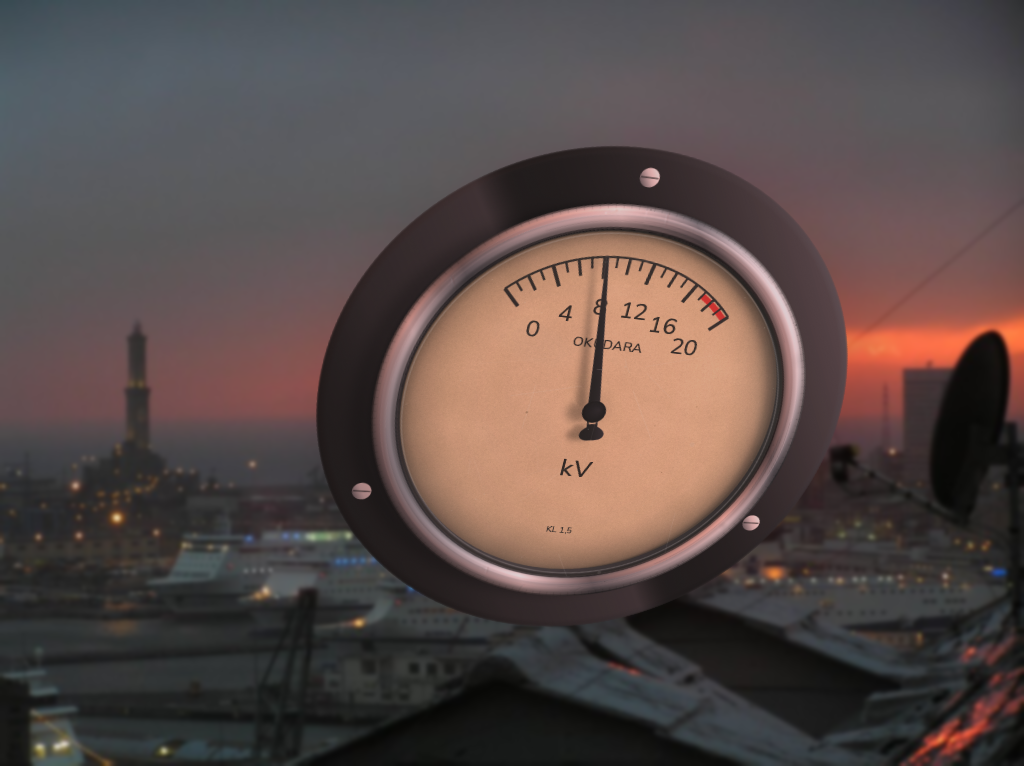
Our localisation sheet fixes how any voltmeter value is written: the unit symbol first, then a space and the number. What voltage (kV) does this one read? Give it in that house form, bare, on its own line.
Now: kV 8
